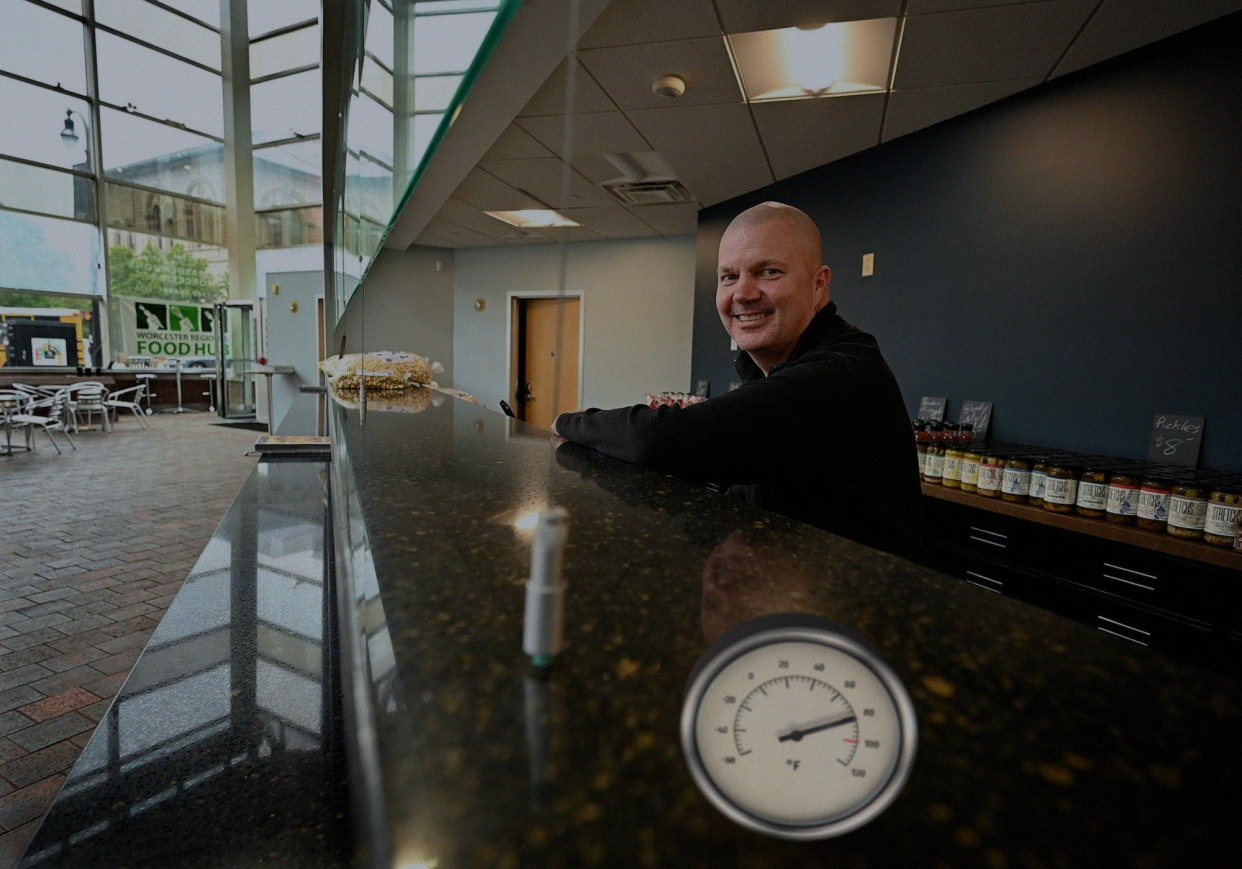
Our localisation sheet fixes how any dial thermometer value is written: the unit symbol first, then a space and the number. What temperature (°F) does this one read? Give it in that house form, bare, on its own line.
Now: °F 80
